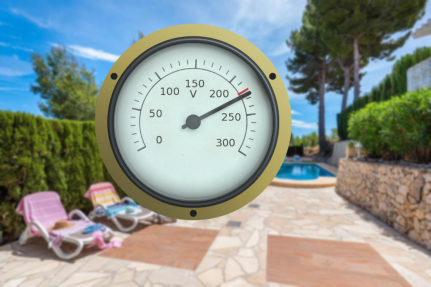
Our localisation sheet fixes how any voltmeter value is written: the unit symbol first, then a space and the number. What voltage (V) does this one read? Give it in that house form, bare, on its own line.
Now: V 225
